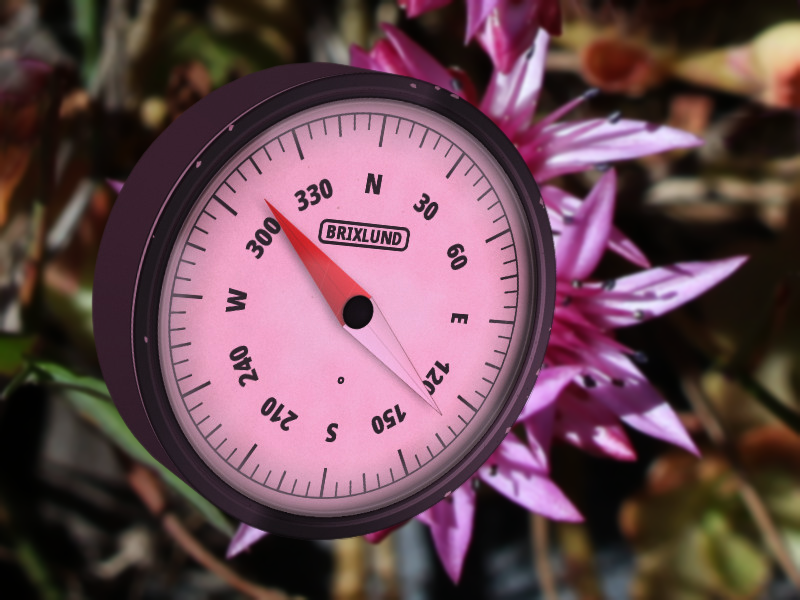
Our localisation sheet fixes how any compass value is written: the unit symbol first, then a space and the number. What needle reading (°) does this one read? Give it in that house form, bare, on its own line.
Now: ° 310
